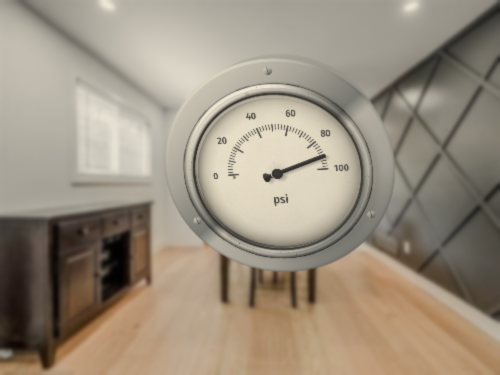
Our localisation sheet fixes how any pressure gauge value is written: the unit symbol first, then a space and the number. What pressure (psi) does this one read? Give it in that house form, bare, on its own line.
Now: psi 90
